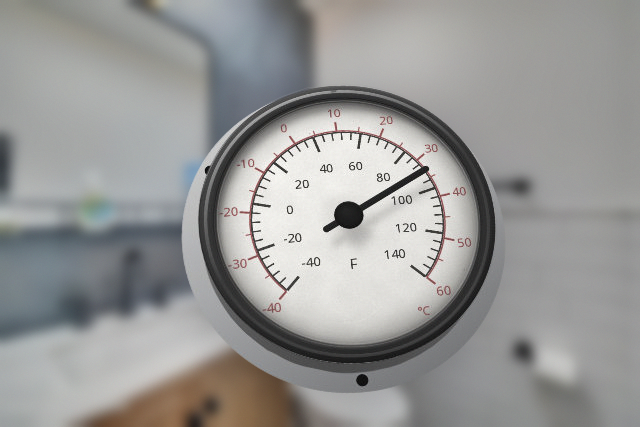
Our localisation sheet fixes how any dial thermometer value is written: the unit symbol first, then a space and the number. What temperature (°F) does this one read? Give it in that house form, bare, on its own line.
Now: °F 92
